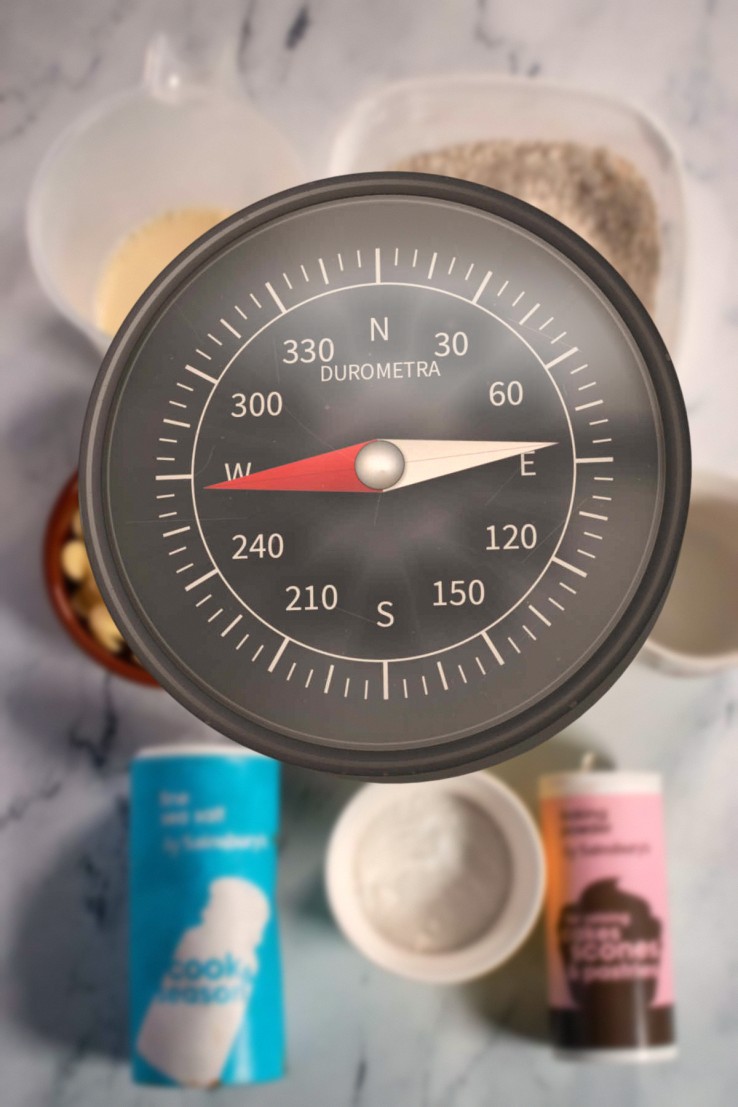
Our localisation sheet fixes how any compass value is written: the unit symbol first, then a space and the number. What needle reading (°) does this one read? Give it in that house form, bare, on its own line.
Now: ° 265
